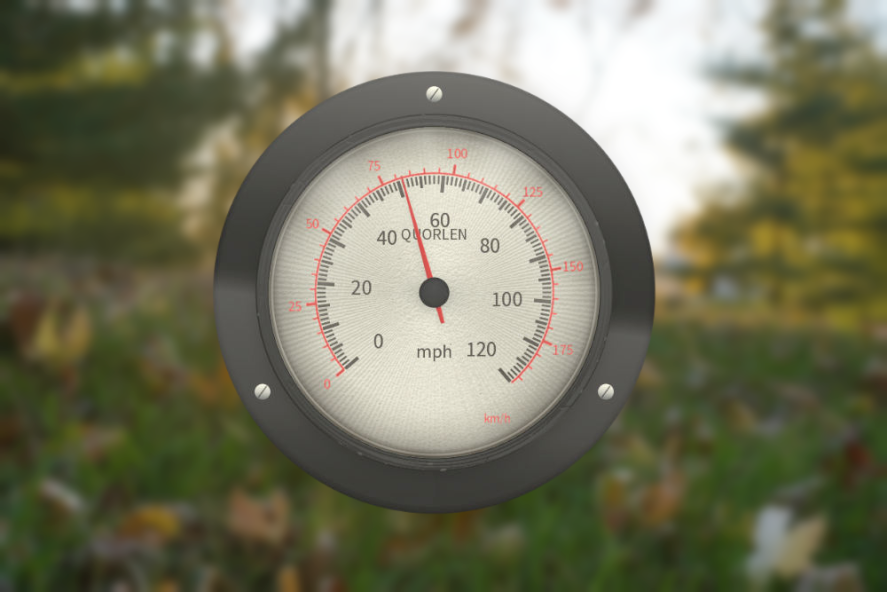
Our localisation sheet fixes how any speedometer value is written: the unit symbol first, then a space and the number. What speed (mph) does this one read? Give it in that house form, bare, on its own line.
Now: mph 51
